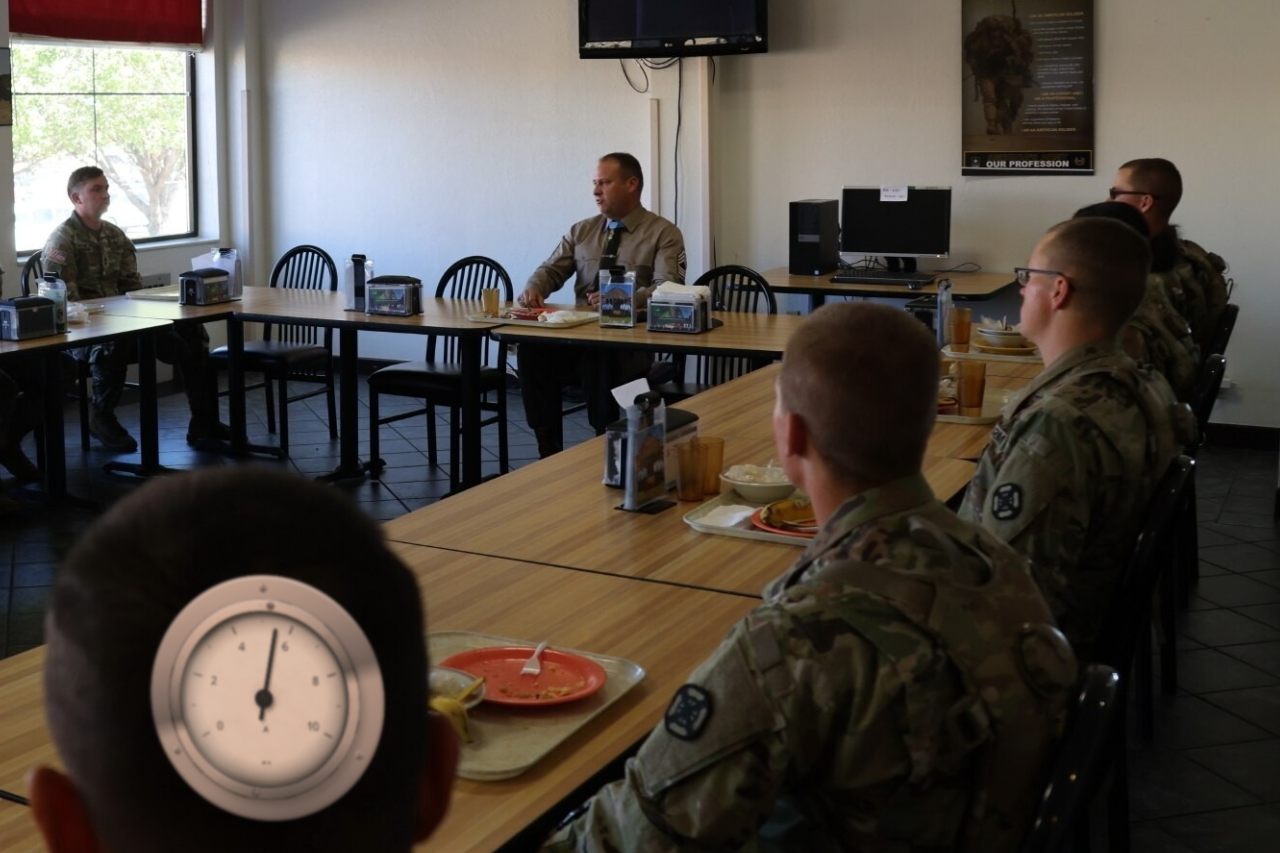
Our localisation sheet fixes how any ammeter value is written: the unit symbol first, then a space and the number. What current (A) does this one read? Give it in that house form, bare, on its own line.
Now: A 5.5
